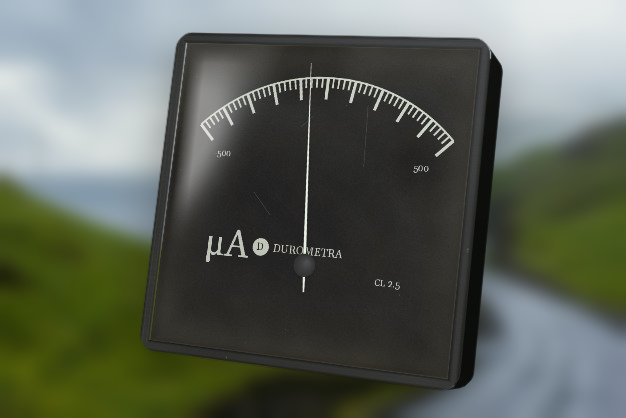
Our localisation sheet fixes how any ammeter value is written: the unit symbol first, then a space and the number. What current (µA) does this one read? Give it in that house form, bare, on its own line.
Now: µA -60
